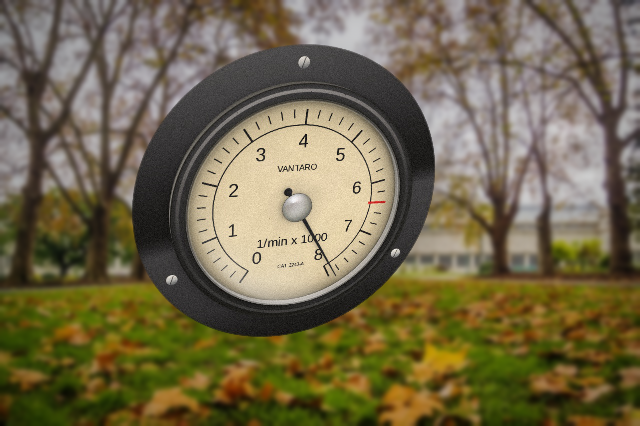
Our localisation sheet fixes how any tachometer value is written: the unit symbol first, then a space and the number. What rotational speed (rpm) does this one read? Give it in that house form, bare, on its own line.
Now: rpm 7900
